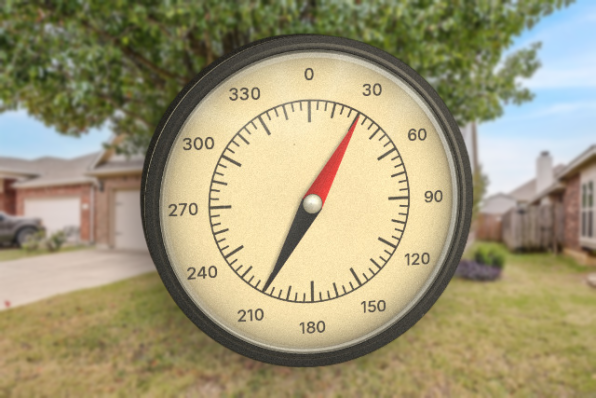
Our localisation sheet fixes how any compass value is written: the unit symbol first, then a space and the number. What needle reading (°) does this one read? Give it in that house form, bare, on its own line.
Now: ° 30
